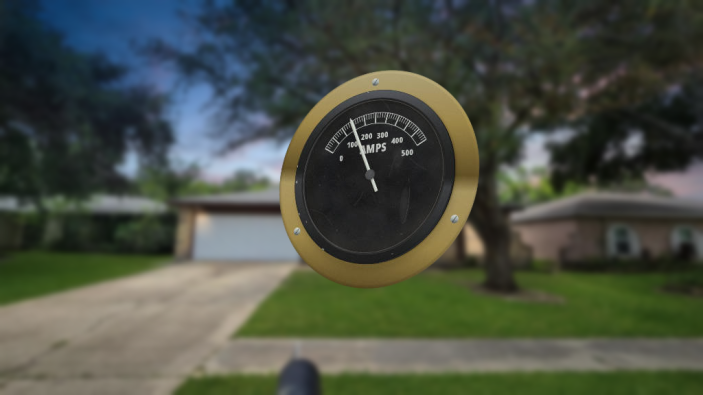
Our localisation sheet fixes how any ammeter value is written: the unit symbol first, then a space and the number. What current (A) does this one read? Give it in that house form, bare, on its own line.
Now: A 150
